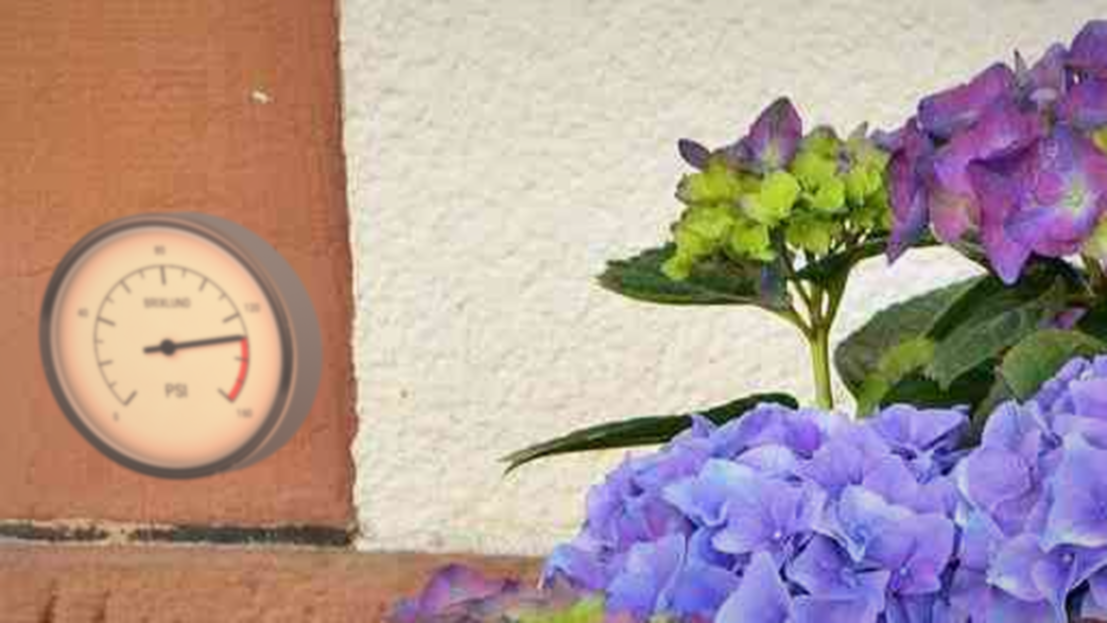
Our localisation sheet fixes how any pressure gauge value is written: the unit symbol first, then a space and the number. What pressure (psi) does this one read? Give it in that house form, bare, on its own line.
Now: psi 130
